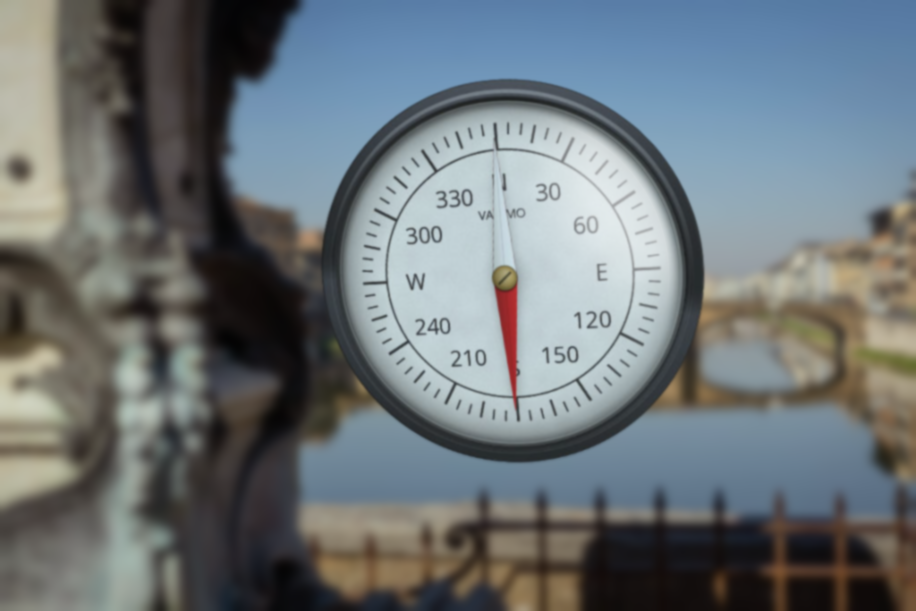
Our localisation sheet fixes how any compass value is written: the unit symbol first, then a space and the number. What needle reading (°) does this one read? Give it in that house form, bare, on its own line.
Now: ° 180
